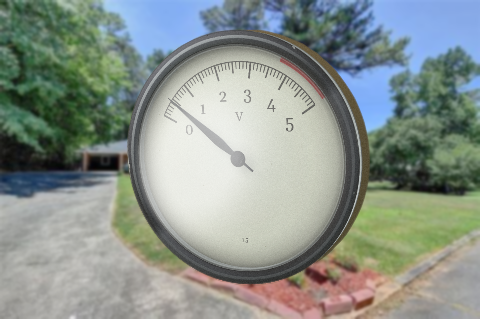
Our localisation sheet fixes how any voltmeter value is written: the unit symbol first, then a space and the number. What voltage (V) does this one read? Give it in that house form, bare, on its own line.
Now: V 0.5
